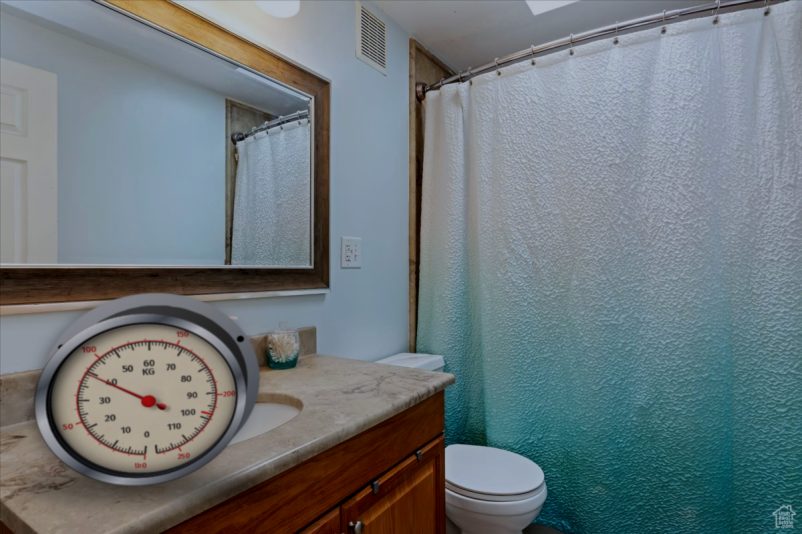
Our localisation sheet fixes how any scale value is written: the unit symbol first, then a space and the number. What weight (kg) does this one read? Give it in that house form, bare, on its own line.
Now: kg 40
